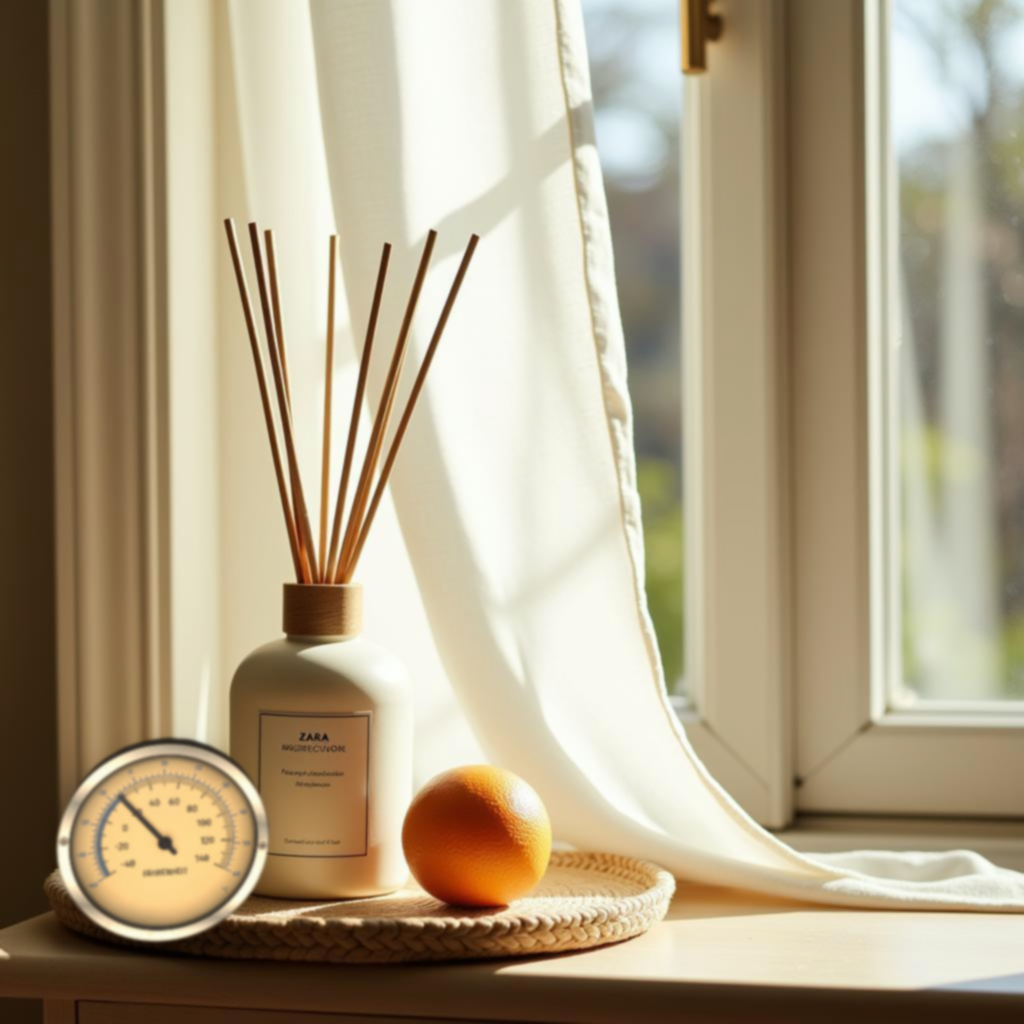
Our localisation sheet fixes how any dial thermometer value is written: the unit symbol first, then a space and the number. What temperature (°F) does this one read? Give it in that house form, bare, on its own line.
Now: °F 20
